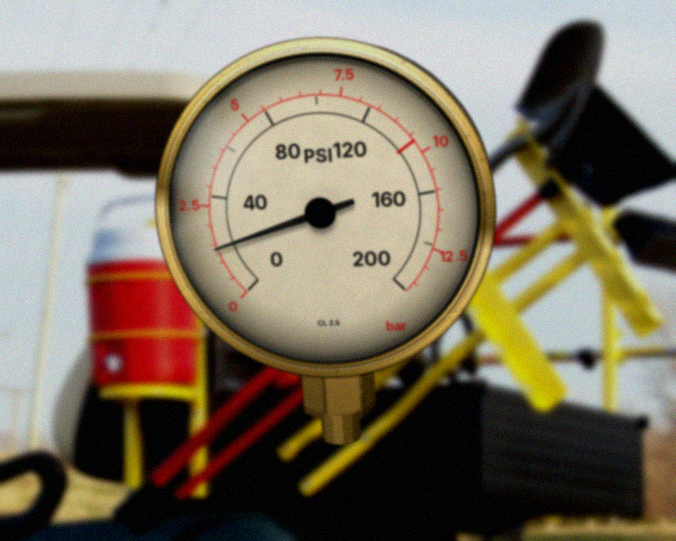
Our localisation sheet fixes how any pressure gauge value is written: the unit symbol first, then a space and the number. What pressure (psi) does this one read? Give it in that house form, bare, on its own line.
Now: psi 20
